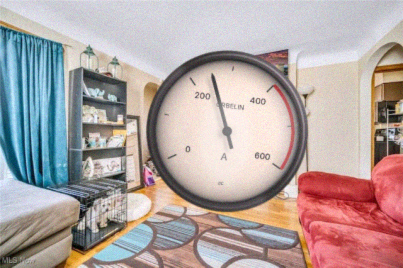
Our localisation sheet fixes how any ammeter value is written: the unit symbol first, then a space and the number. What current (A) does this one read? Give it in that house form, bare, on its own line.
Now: A 250
